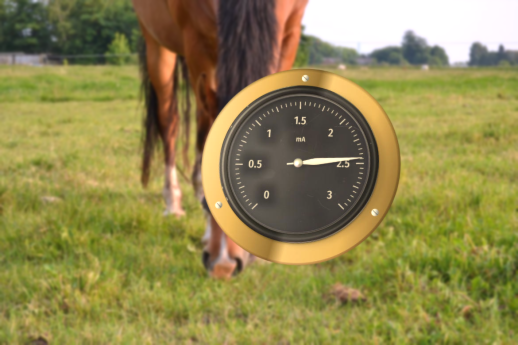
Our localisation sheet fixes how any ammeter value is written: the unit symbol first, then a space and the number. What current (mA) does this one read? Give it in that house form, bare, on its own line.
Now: mA 2.45
